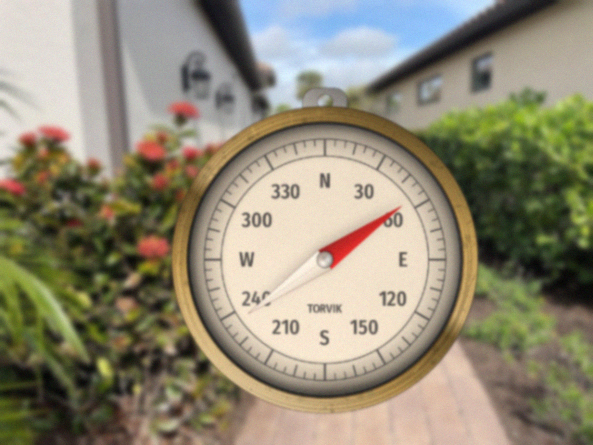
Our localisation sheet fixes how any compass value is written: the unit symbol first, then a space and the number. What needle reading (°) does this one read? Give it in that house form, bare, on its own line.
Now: ° 55
